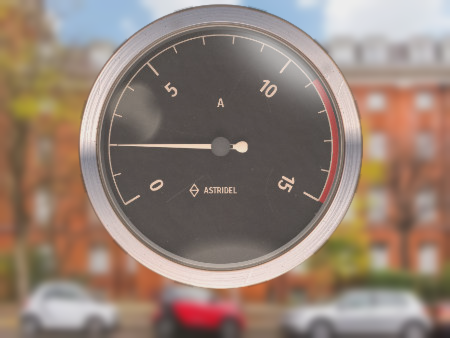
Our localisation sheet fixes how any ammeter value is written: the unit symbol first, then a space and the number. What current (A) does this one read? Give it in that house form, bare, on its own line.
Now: A 2
